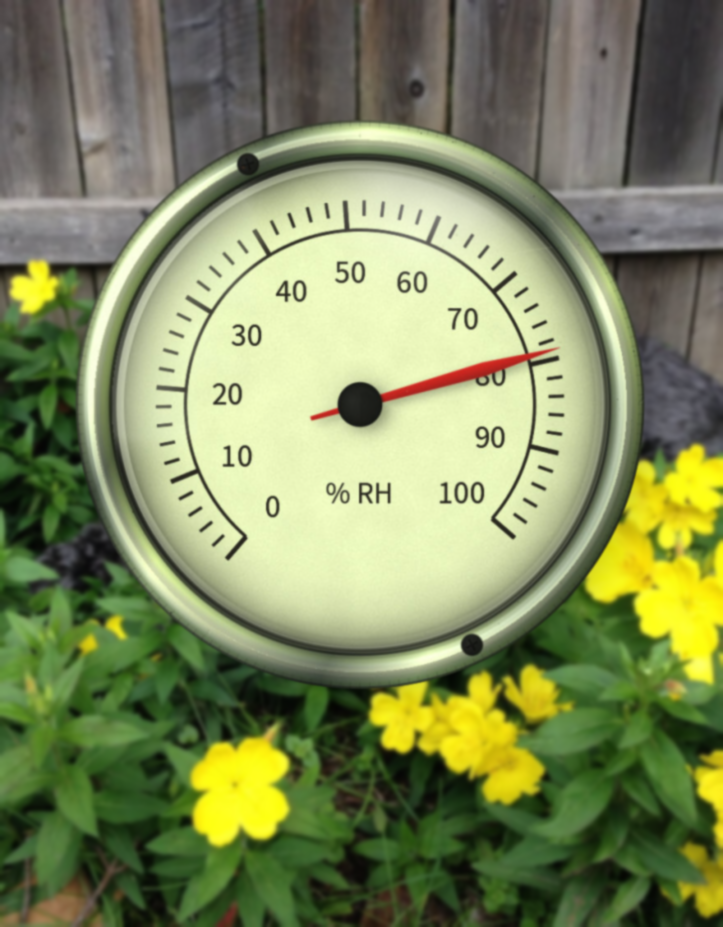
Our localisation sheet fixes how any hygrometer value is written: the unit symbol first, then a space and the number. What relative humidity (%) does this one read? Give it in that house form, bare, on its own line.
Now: % 79
